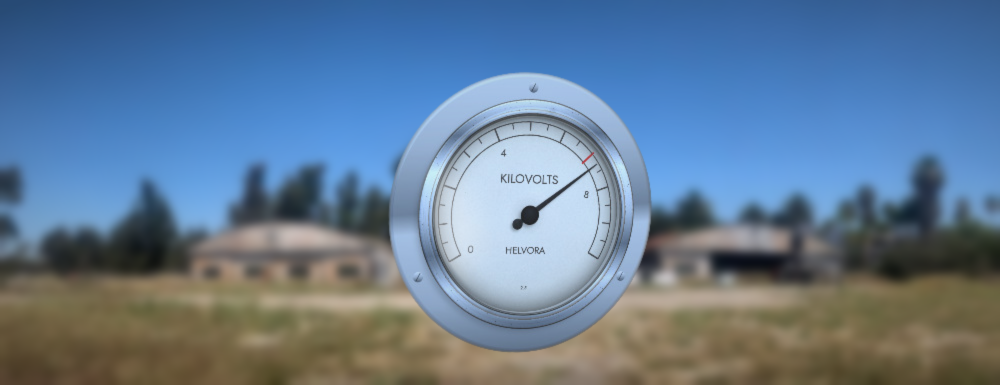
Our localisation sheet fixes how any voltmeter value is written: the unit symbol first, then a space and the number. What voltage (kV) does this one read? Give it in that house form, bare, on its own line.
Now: kV 7.25
